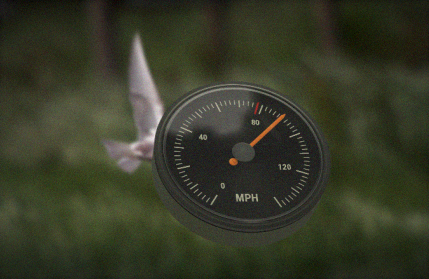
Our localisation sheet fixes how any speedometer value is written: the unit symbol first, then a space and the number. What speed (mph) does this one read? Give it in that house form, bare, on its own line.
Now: mph 90
